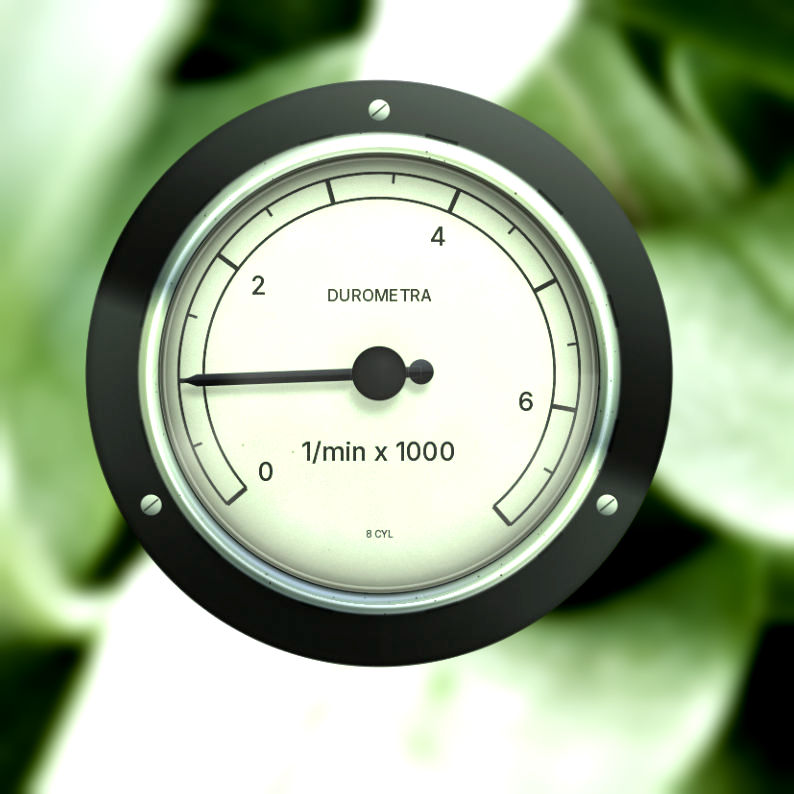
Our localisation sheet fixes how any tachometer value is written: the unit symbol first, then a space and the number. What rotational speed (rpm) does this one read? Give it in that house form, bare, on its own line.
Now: rpm 1000
